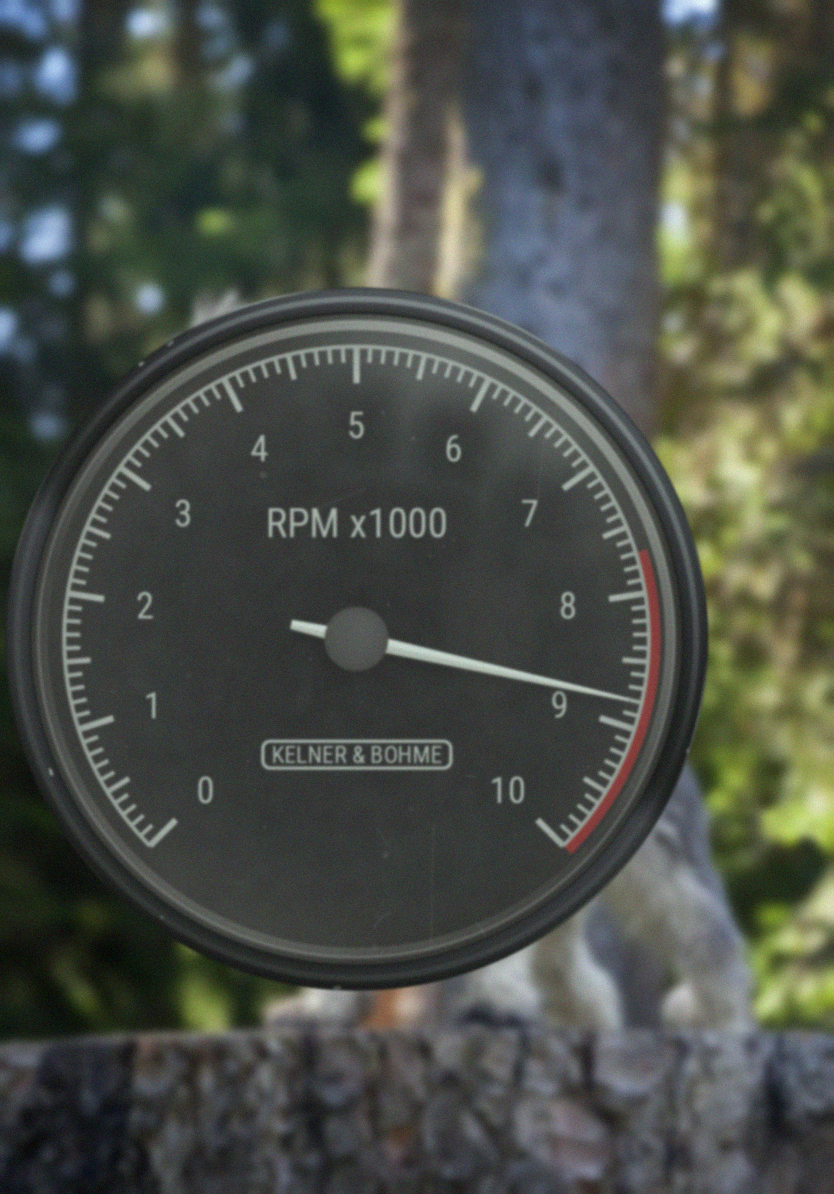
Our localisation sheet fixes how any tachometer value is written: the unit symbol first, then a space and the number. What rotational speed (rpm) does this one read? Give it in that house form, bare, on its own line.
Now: rpm 8800
